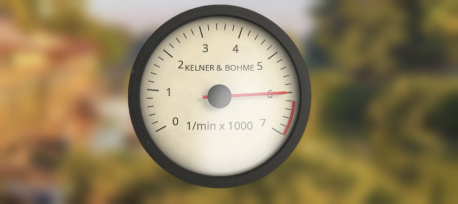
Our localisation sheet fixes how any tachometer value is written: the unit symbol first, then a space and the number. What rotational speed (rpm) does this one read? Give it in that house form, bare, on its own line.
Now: rpm 6000
